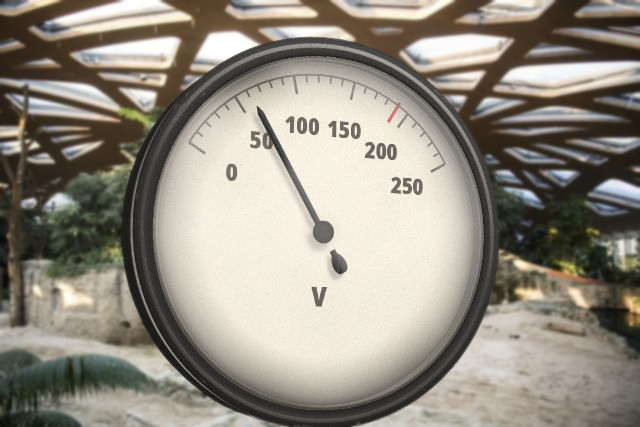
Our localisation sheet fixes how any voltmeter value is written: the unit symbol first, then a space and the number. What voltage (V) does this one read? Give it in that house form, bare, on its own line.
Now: V 60
